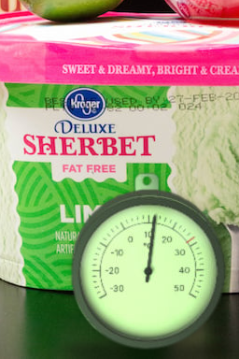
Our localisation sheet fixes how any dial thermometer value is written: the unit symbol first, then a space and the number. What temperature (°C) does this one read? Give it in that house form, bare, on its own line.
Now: °C 12
